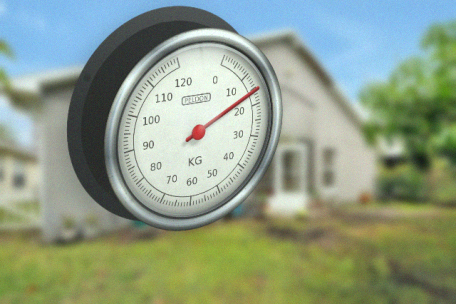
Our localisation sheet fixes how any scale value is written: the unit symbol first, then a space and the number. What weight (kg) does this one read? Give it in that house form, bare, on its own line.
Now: kg 15
